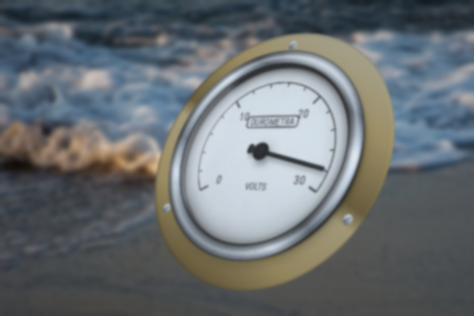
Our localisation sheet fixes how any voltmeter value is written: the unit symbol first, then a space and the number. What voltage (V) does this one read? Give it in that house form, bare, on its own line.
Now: V 28
